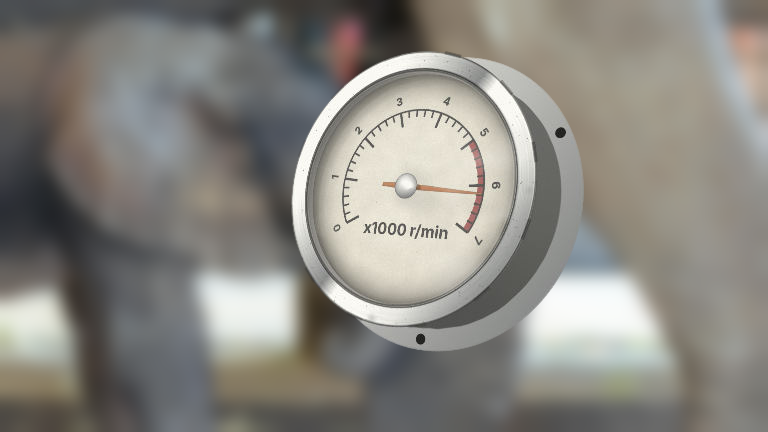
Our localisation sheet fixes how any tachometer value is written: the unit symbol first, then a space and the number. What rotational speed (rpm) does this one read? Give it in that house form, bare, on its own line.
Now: rpm 6200
